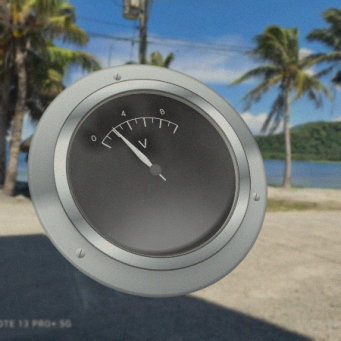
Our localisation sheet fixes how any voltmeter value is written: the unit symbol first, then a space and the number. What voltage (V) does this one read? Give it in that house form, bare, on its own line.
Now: V 2
